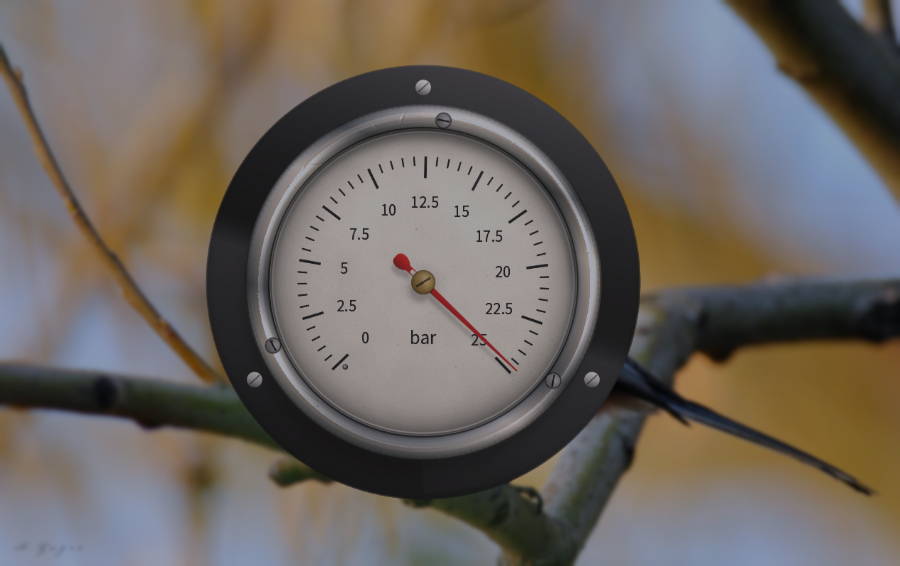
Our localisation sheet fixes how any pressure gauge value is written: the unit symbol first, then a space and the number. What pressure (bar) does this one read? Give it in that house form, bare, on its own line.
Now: bar 24.75
